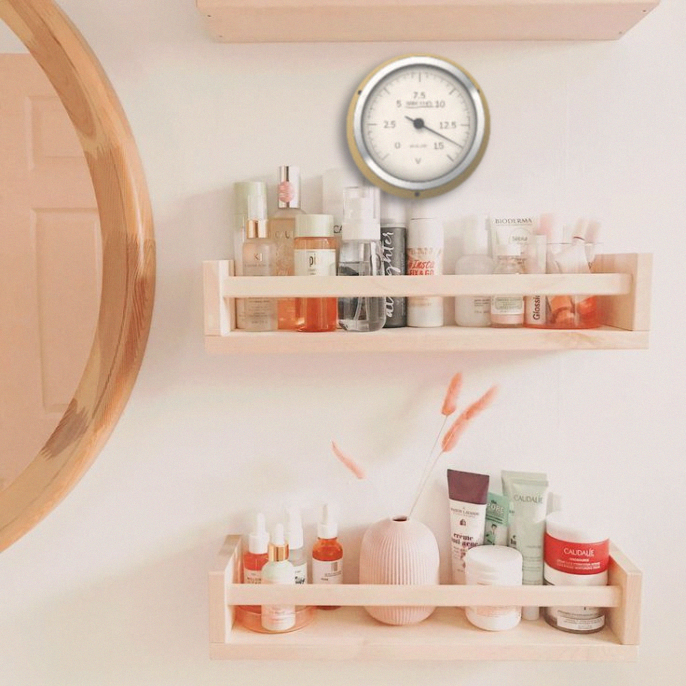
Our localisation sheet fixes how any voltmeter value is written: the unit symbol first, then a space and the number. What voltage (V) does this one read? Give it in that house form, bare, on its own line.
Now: V 14
